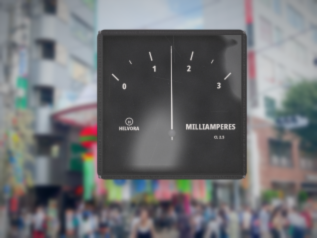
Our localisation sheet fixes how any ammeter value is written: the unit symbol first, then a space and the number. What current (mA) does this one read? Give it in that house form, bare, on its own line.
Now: mA 1.5
